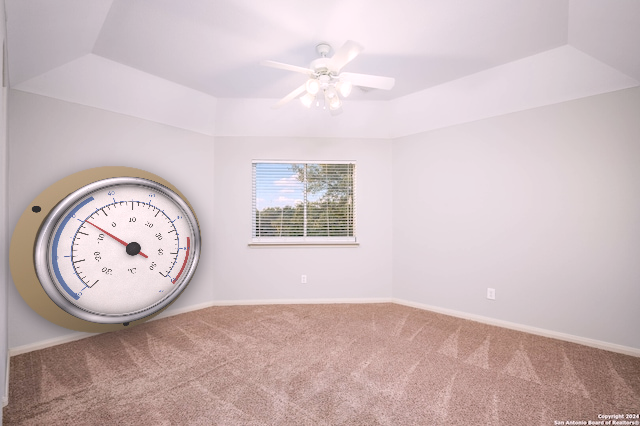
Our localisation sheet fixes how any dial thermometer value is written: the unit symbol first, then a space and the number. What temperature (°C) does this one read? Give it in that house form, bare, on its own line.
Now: °C -6
